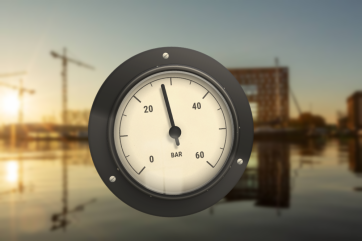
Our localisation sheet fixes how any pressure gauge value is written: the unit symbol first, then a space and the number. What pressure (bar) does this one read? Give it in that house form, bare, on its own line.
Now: bar 27.5
